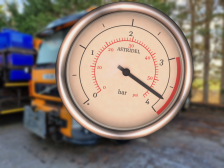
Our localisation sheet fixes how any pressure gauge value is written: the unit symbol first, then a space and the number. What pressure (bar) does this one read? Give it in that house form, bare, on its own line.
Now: bar 3.75
